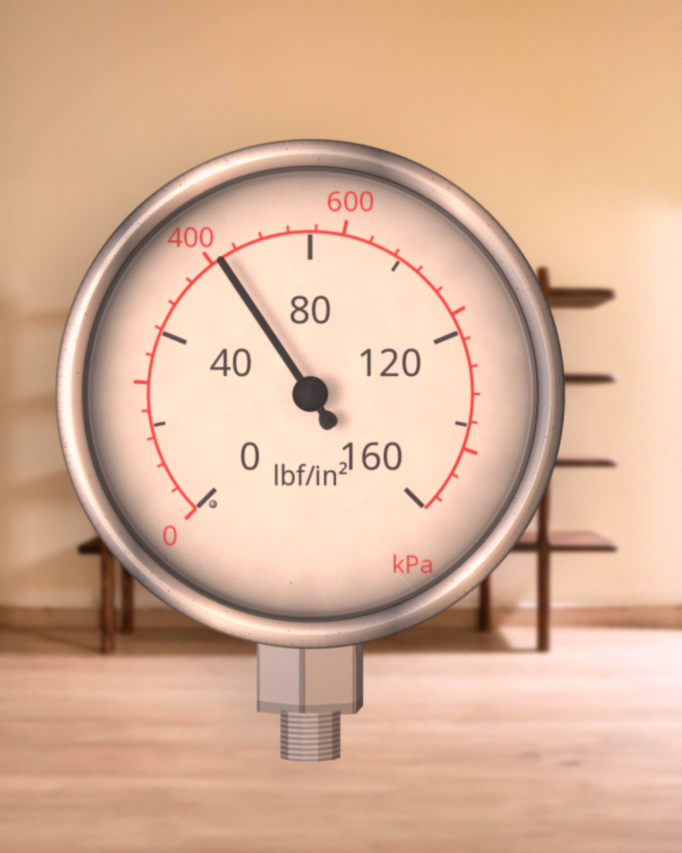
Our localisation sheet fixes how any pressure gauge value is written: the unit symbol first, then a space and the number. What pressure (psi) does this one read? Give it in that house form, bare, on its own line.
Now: psi 60
